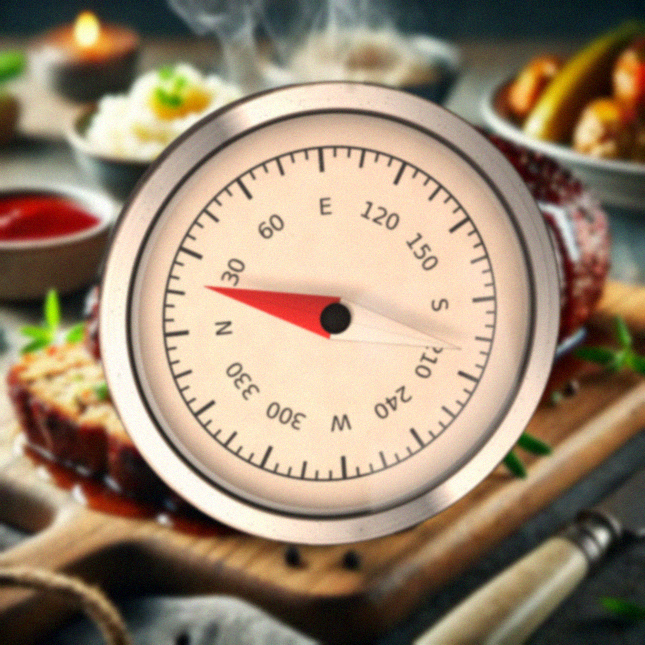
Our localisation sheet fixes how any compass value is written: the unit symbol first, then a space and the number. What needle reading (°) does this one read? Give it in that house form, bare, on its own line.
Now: ° 20
